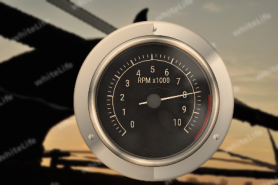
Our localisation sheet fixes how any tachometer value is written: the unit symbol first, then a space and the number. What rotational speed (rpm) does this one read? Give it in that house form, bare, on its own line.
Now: rpm 8000
